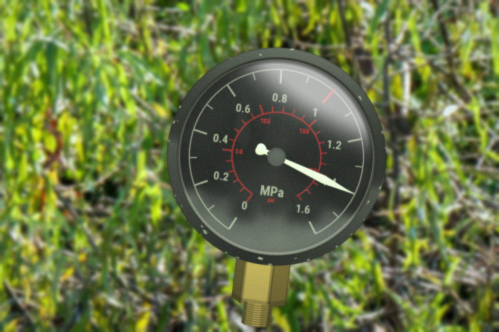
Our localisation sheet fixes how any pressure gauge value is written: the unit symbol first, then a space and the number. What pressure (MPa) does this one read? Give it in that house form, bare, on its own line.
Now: MPa 1.4
